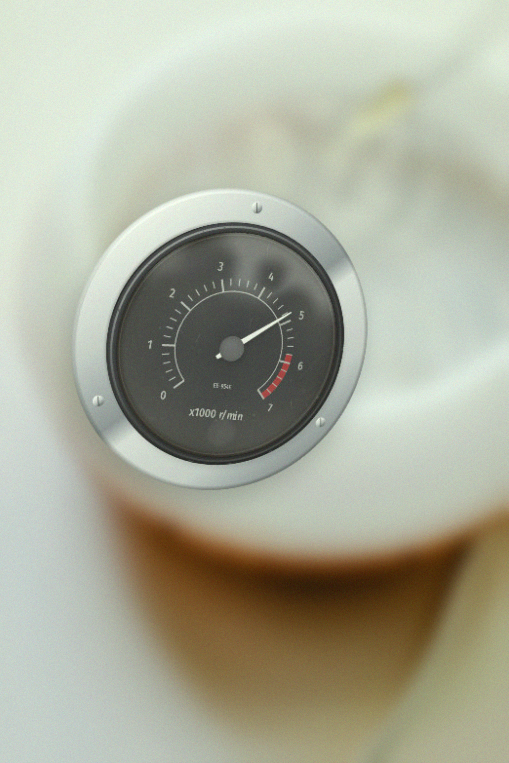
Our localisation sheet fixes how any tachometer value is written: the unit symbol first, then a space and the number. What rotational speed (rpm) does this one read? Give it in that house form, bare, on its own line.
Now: rpm 4800
